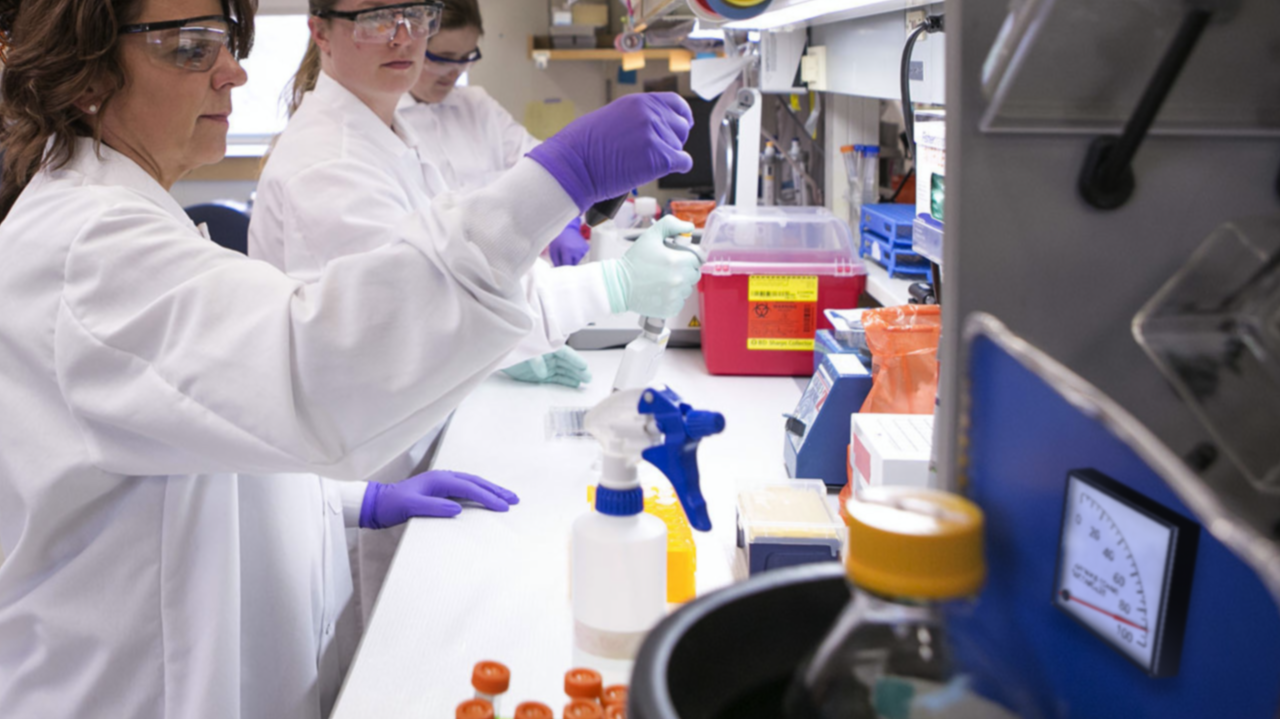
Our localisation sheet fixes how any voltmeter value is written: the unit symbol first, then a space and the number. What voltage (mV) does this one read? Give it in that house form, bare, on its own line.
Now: mV 90
